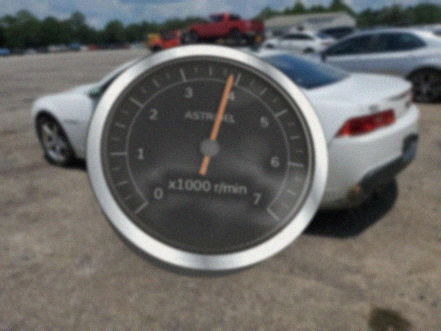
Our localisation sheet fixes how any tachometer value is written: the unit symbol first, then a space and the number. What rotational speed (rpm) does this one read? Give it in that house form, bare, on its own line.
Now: rpm 3875
